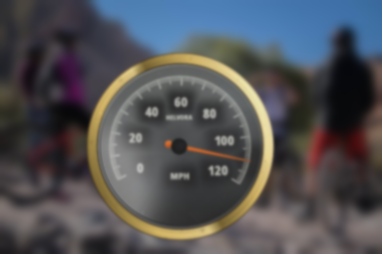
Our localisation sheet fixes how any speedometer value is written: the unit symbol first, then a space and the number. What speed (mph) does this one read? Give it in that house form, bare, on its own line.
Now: mph 110
